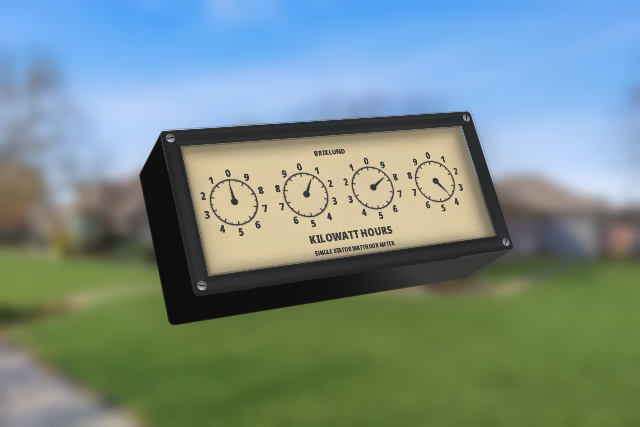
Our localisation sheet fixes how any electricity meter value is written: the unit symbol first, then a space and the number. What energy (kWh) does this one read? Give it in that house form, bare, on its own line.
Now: kWh 84
